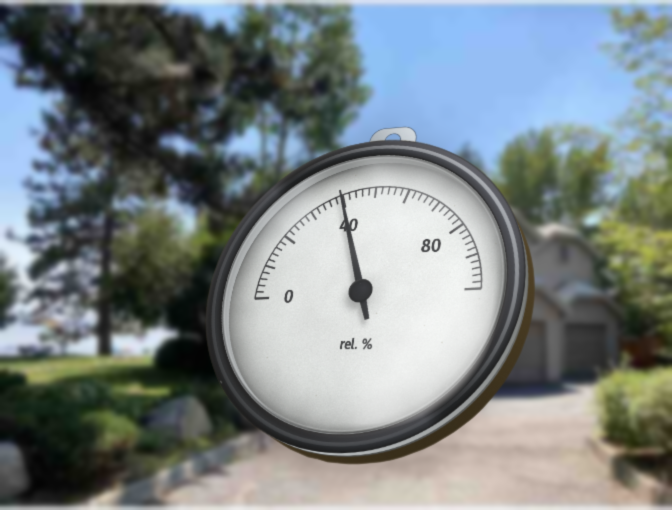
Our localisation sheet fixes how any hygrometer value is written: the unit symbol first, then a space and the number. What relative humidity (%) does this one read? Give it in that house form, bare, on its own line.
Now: % 40
